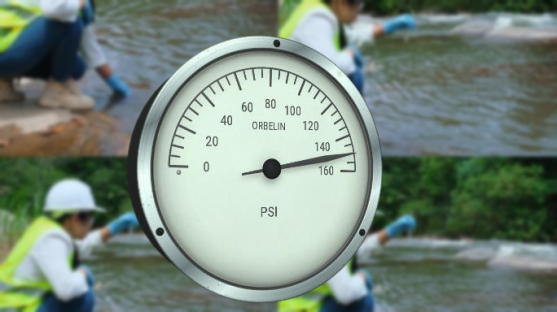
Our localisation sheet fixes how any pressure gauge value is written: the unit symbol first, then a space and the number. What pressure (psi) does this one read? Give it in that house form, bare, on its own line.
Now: psi 150
